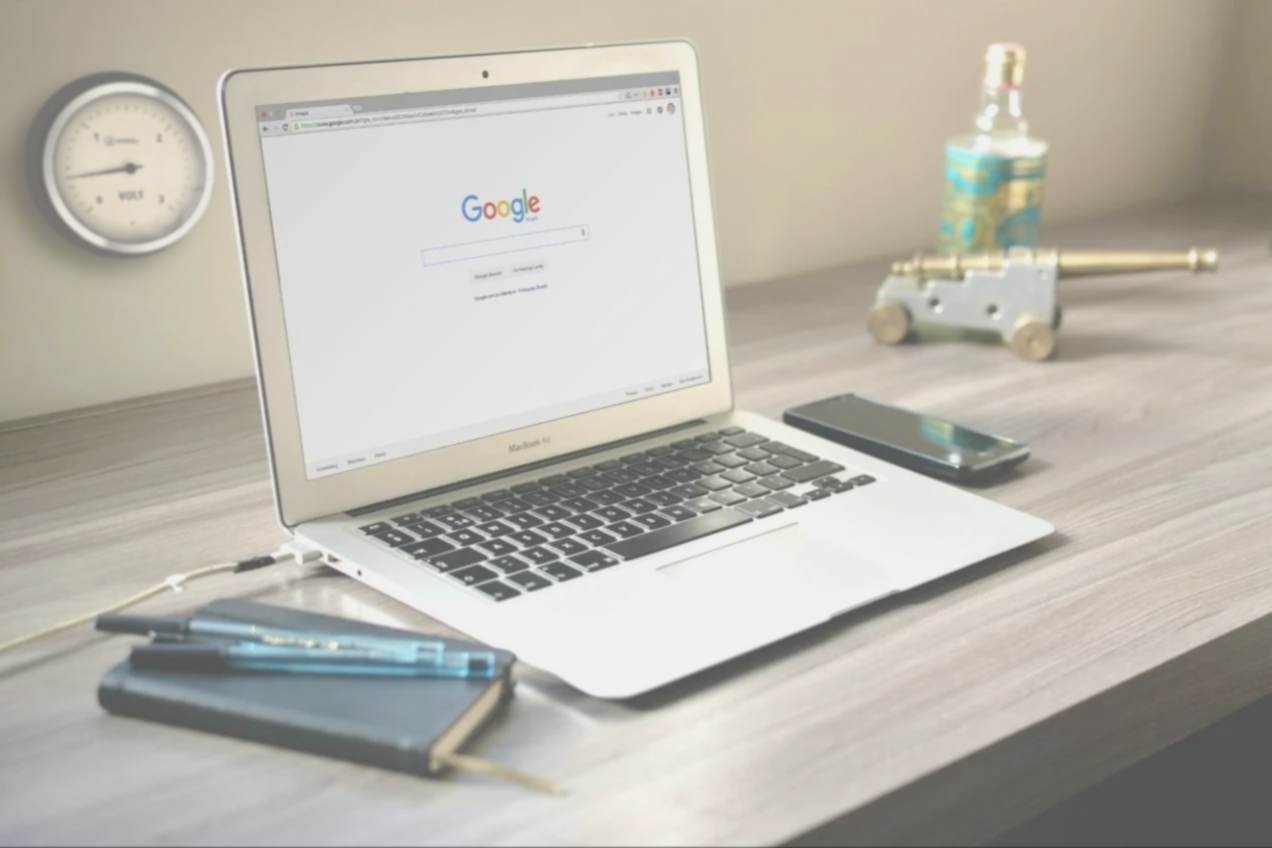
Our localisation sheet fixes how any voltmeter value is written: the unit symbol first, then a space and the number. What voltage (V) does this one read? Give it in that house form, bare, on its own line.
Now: V 0.4
